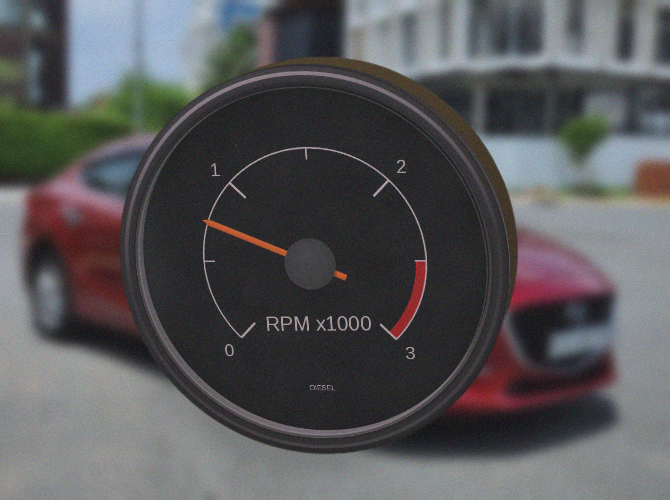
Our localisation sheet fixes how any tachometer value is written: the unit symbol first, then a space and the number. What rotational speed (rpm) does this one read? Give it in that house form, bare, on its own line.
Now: rpm 750
